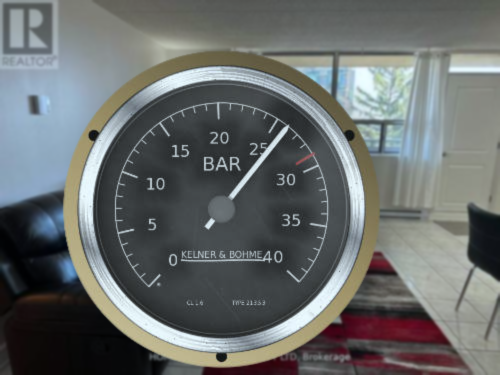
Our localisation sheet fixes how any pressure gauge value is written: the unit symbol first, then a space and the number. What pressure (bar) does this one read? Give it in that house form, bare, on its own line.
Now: bar 26
